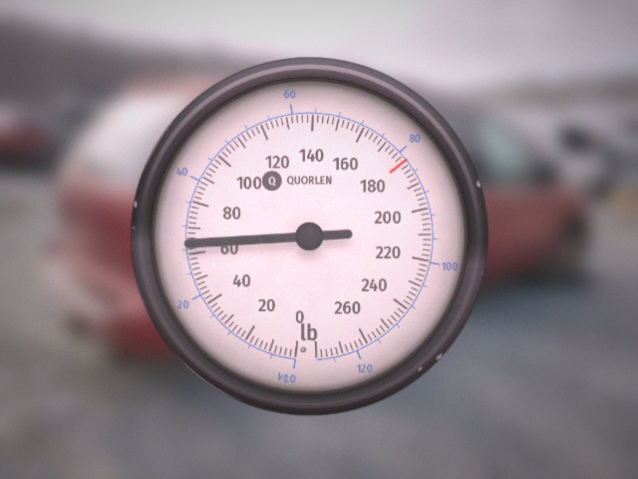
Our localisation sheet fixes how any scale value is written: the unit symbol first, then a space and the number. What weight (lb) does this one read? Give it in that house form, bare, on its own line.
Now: lb 64
